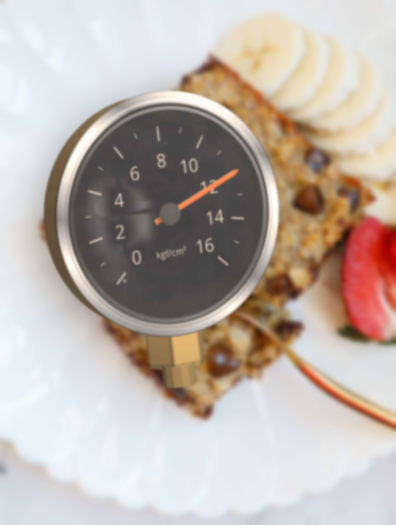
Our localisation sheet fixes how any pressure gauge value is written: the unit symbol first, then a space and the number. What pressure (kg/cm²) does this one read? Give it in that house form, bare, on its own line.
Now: kg/cm² 12
